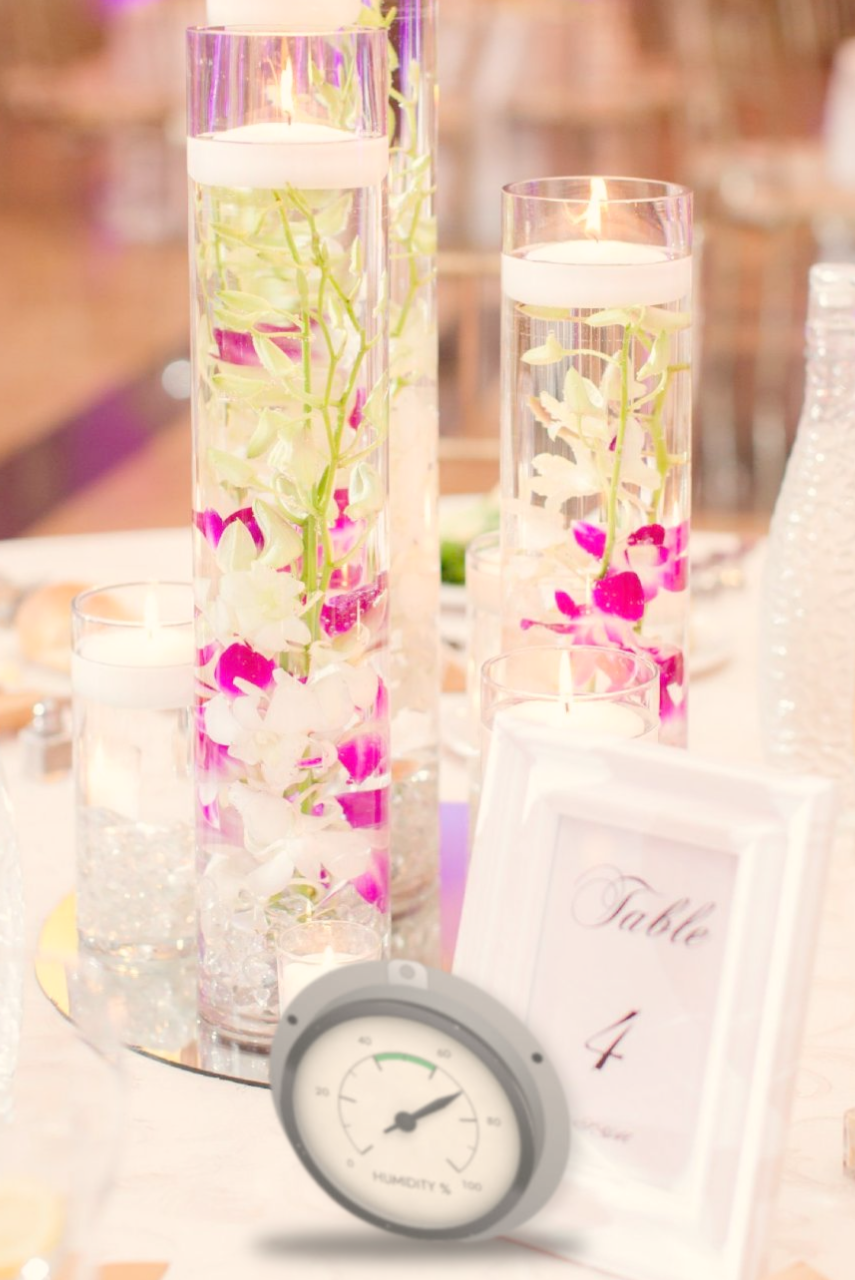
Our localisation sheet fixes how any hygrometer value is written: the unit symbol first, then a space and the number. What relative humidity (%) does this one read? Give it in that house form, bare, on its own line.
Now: % 70
